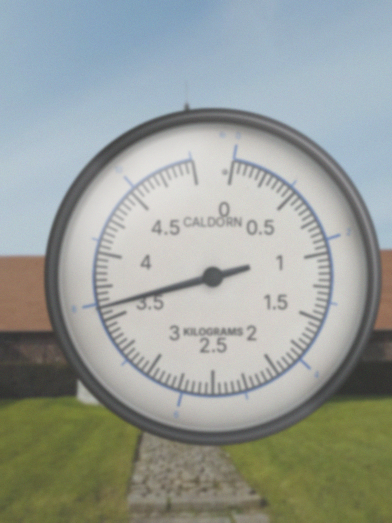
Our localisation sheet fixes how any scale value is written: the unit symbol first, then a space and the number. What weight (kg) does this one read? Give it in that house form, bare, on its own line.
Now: kg 3.6
